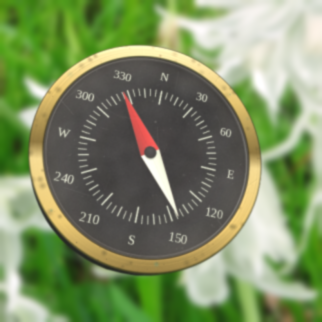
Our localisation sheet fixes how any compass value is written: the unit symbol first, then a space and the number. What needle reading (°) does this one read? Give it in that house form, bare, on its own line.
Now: ° 325
